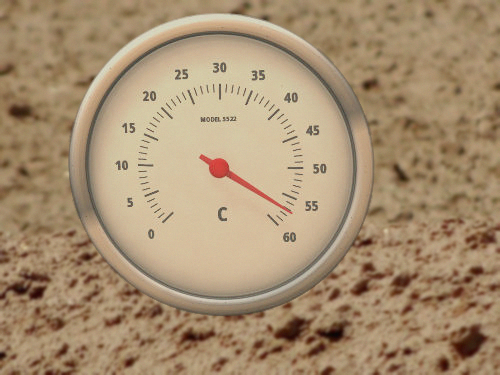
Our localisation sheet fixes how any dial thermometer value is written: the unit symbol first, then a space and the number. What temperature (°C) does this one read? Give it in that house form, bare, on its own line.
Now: °C 57
